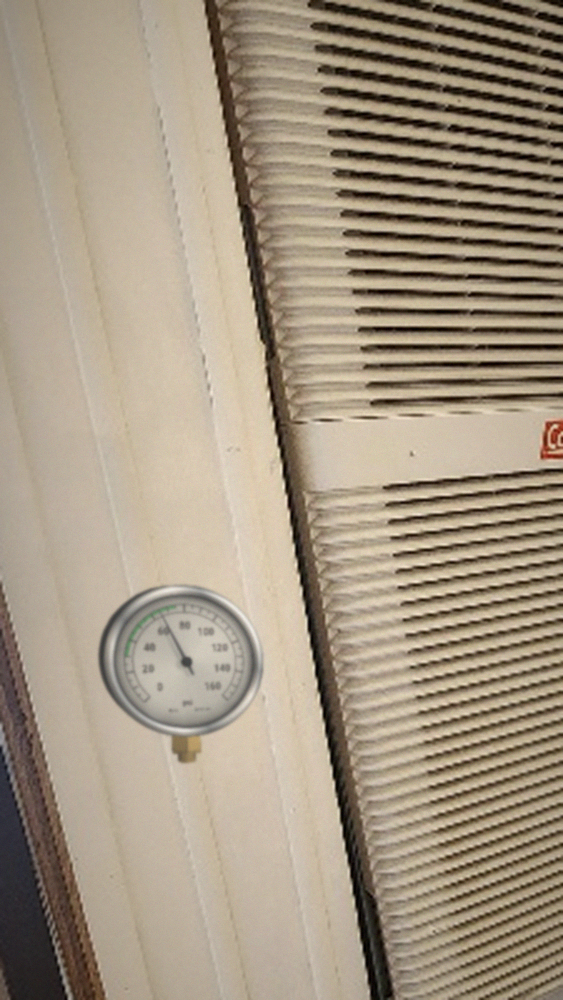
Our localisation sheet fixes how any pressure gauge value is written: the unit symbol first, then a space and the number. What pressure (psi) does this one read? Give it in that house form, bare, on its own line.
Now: psi 65
